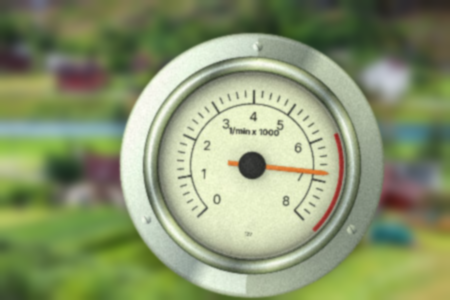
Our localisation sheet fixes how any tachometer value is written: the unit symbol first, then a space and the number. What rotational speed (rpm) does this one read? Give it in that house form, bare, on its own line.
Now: rpm 6800
